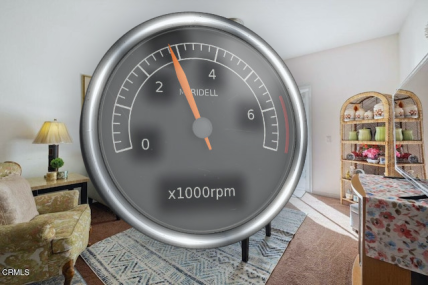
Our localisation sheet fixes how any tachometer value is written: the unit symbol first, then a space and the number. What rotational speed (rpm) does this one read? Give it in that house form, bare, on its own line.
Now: rpm 2800
